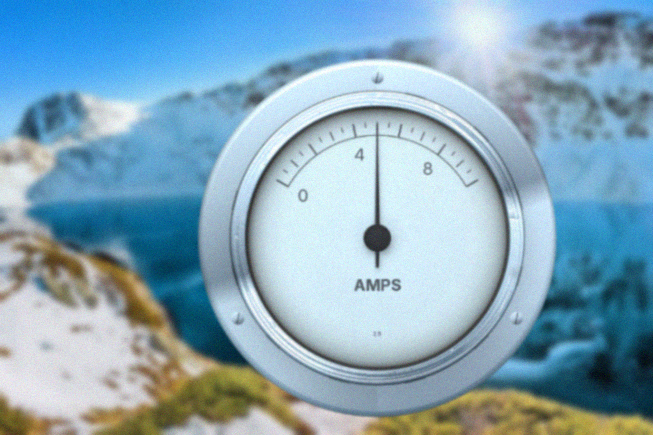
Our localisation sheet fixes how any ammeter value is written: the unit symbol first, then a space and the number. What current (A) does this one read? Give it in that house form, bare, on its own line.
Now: A 5
